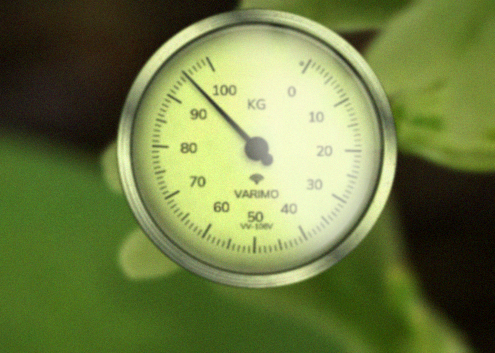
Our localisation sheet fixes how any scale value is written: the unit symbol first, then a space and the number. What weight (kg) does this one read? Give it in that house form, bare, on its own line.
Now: kg 95
